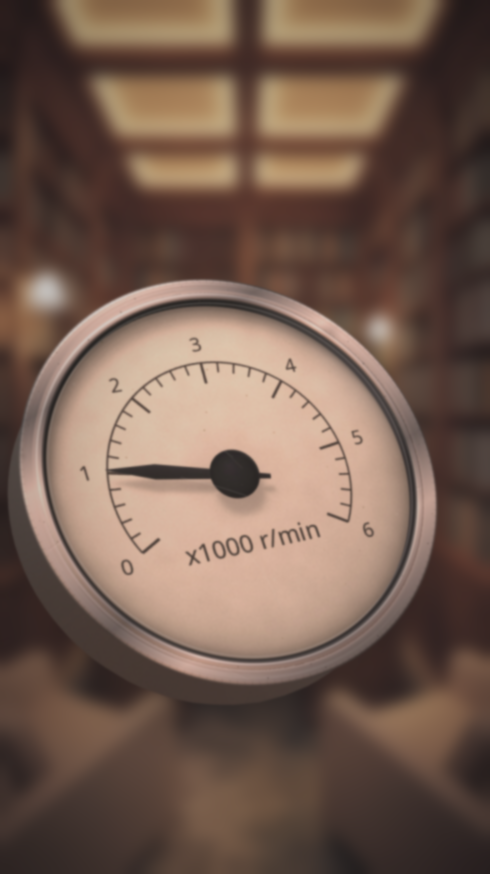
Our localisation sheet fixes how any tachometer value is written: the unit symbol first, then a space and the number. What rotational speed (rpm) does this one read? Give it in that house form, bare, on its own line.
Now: rpm 1000
